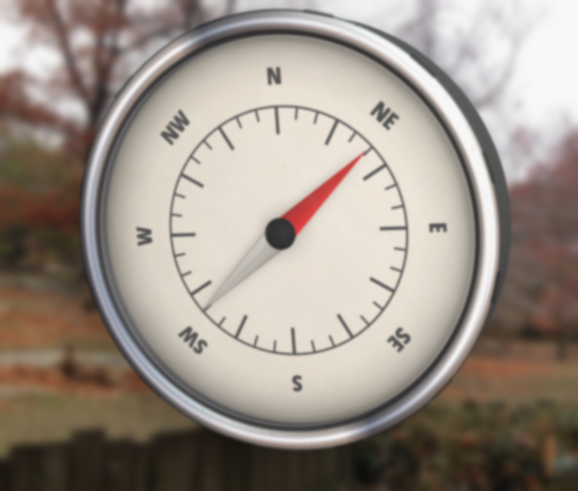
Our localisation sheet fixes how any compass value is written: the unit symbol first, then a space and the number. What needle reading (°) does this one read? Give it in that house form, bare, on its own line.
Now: ° 50
